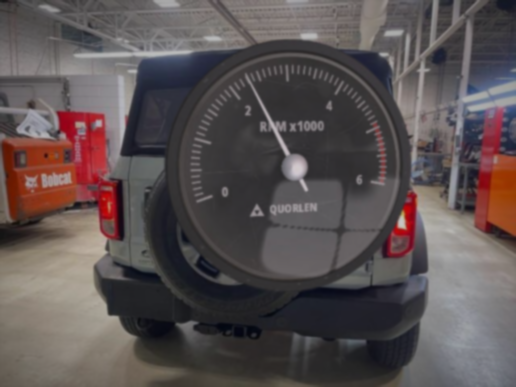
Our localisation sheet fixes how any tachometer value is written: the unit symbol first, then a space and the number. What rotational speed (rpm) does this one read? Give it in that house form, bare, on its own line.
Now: rpm 2300
